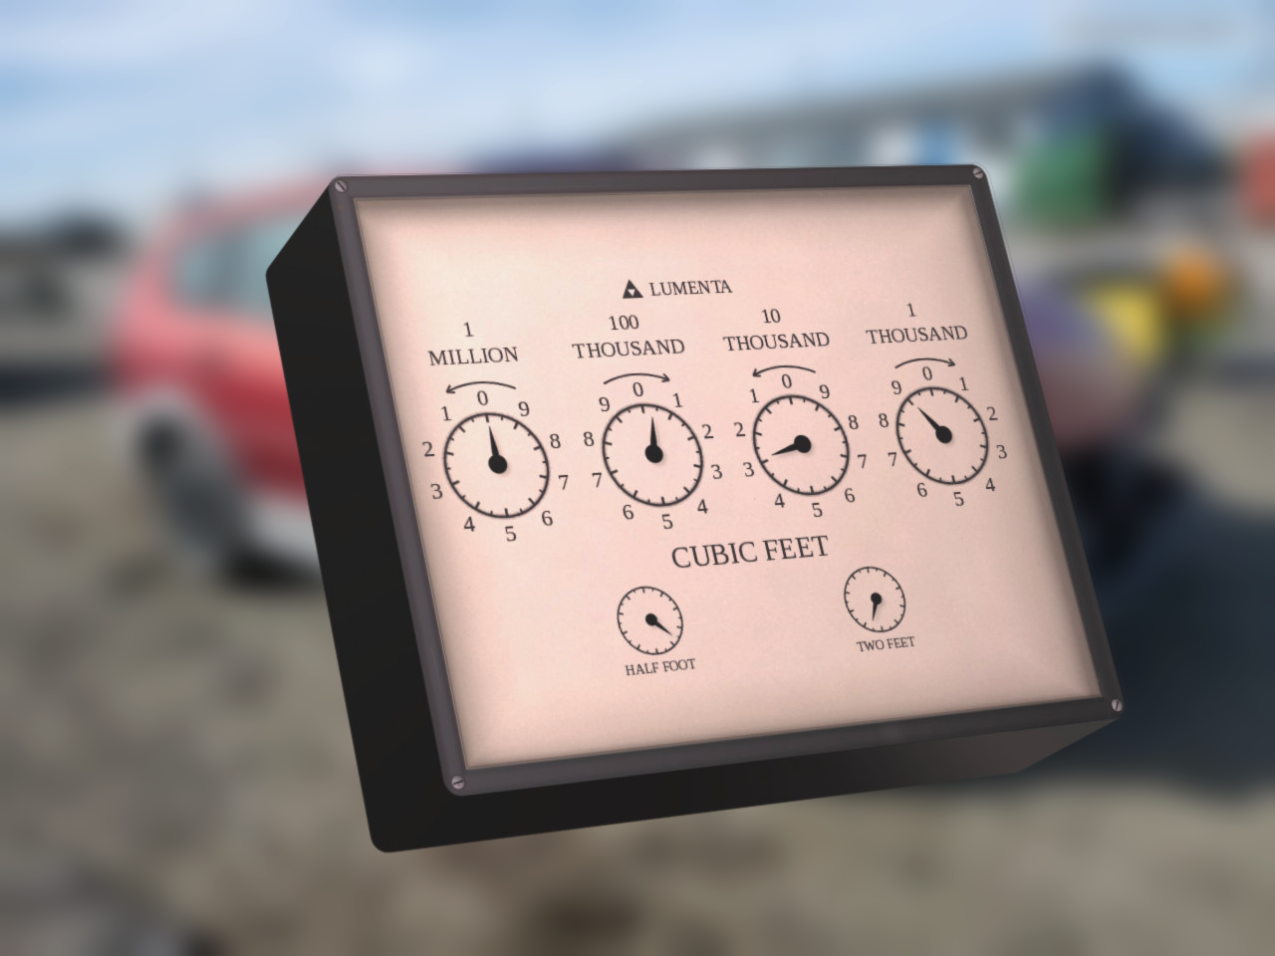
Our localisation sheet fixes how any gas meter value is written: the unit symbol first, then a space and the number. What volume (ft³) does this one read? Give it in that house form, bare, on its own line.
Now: ft³ 2900
